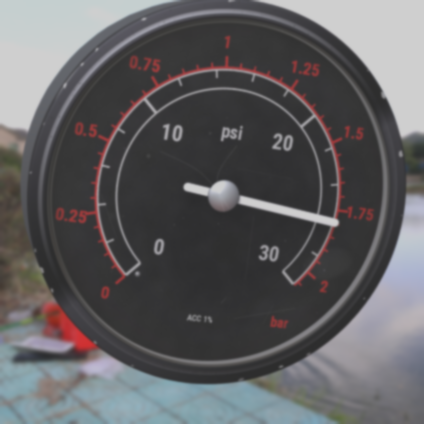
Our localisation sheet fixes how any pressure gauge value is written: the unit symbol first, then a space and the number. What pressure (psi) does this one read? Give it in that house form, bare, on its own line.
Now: psi 26
